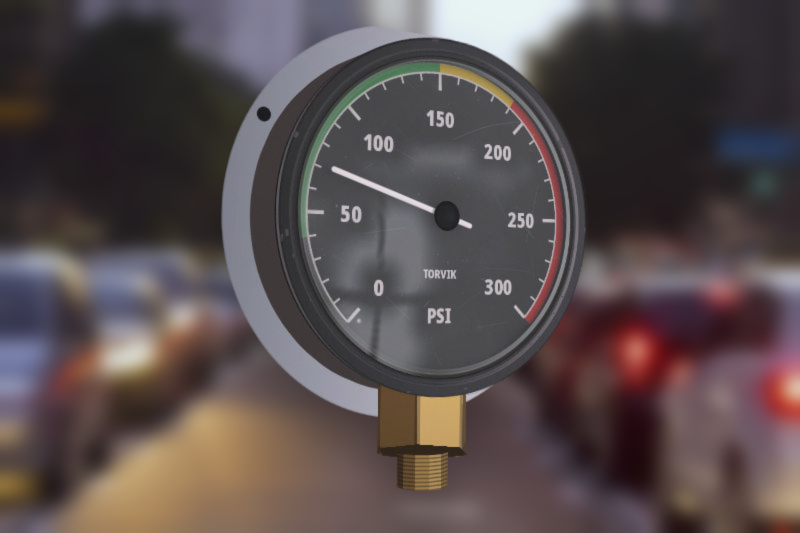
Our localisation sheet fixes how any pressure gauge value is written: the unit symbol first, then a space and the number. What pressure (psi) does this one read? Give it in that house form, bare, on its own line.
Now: psi 70
